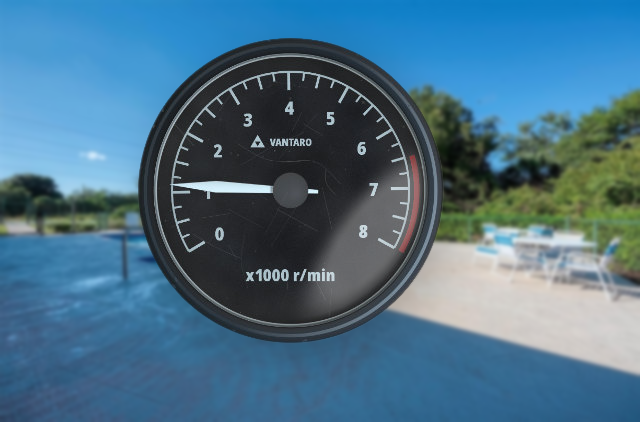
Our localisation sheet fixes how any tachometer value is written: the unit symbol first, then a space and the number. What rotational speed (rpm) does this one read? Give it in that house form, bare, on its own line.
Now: rpm 1125
